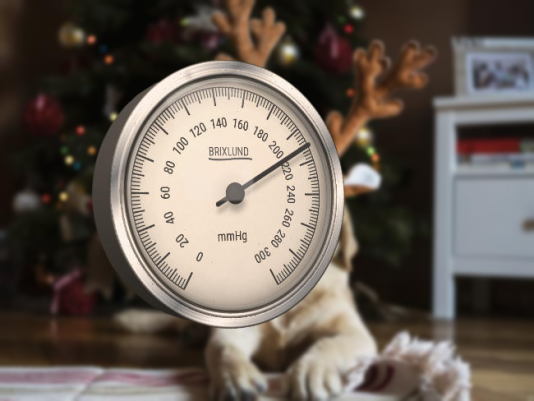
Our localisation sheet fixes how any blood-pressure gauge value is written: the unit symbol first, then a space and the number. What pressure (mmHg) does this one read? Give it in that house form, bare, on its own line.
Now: mmHg 210
